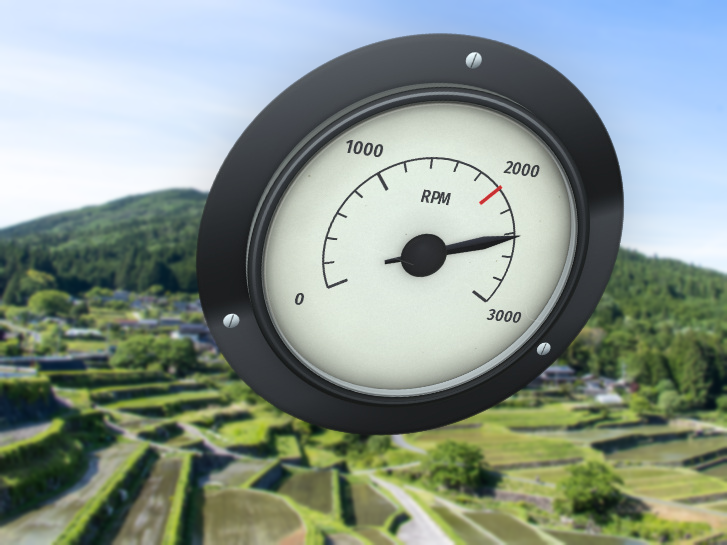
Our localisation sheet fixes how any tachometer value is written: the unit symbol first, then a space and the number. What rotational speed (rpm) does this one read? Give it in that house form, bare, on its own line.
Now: rpm 2400
